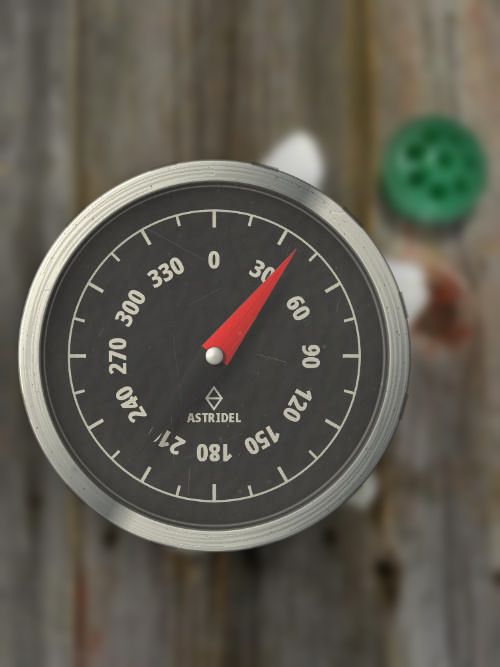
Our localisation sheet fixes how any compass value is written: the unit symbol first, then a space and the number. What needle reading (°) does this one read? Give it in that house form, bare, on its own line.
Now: ° 37.5
